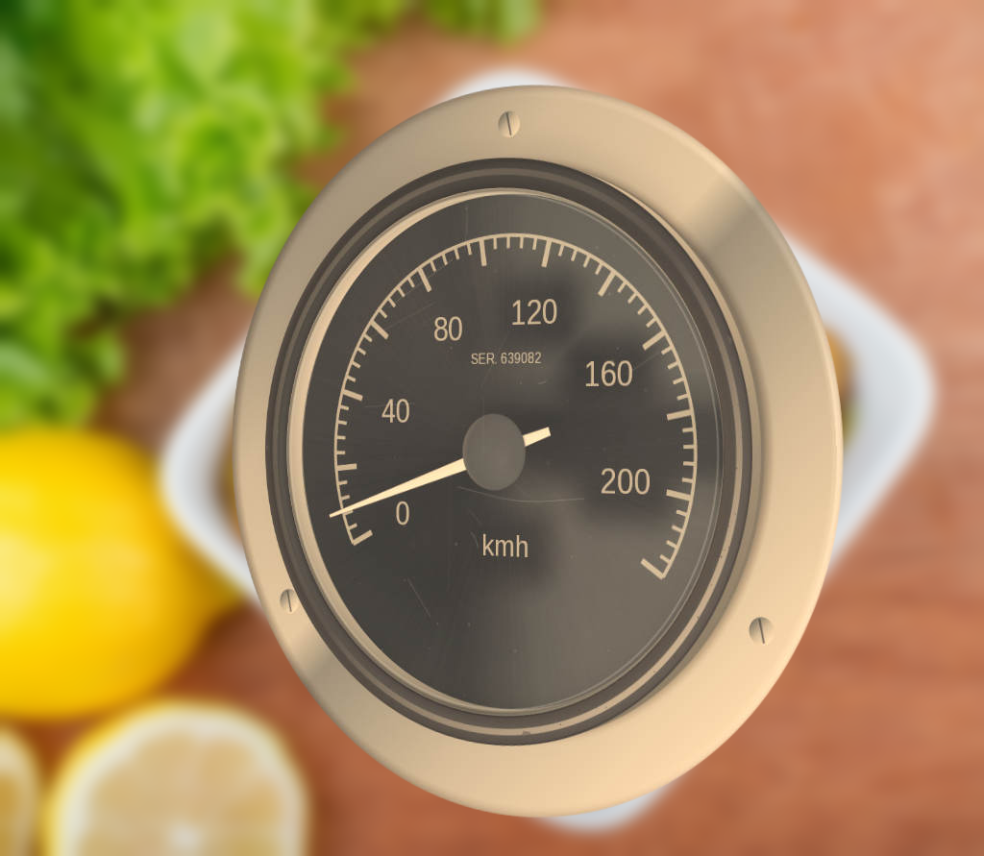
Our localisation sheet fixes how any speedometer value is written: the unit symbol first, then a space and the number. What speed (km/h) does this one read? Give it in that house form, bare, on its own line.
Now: km/h 8
